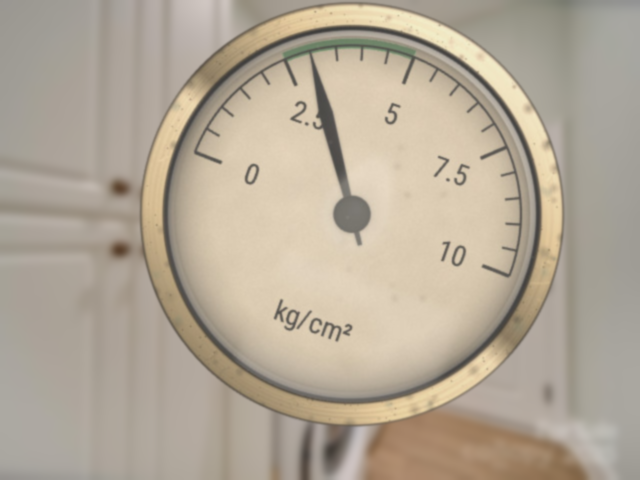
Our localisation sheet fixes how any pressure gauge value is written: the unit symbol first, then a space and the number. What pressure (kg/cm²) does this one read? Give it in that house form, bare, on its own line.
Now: kg/cm² 3
